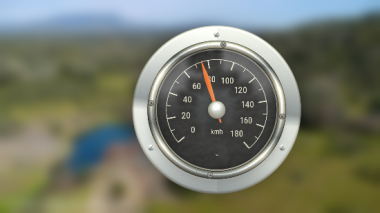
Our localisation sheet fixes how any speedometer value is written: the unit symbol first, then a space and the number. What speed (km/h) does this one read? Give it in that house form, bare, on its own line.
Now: km/h 75
